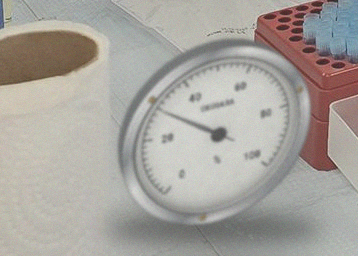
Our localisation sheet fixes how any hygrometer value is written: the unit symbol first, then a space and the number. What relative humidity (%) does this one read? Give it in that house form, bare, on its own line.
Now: % 30
